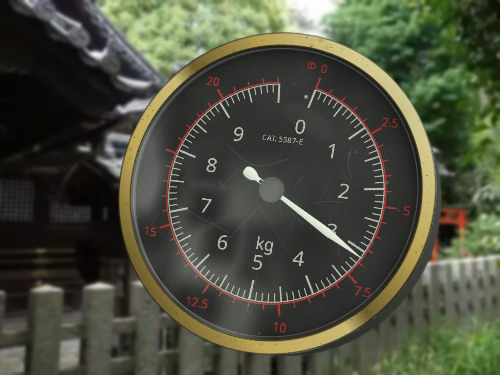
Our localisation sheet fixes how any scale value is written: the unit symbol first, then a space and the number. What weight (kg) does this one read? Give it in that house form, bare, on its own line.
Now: kg 3.1
